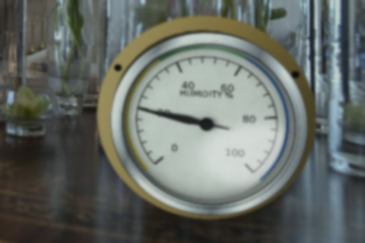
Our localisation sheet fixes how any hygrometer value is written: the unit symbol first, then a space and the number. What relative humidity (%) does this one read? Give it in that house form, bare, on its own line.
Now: % 20
